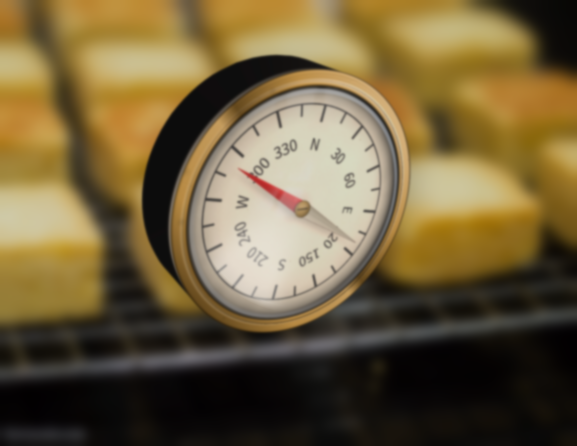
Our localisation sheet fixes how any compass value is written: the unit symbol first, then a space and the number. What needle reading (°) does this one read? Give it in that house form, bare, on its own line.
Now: ° 292.5
